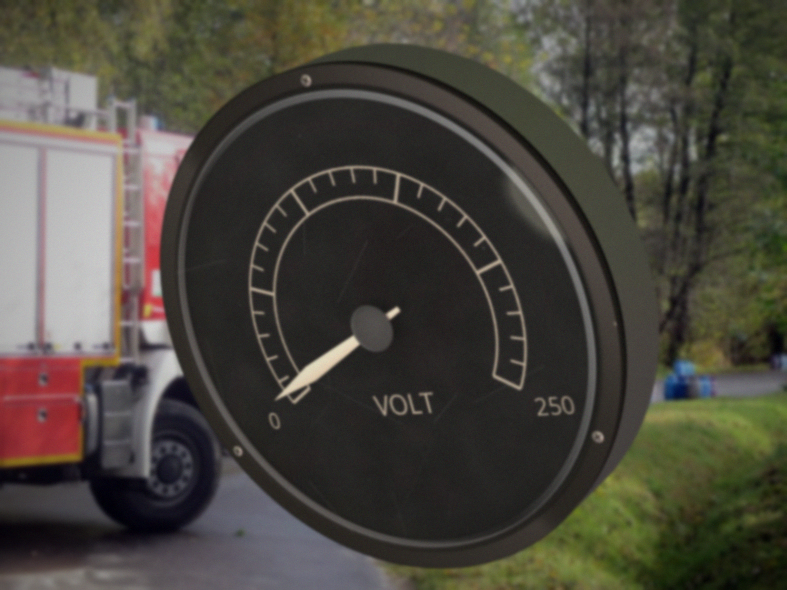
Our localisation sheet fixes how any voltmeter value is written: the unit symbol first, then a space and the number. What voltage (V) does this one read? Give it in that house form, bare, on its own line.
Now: V 5
